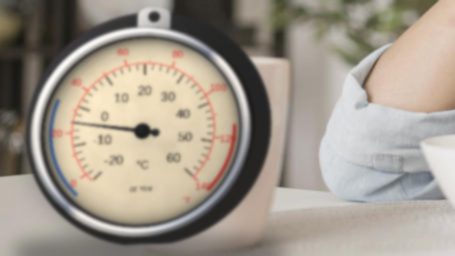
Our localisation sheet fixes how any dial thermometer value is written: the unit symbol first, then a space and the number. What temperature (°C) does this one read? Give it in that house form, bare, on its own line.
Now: °C -4
